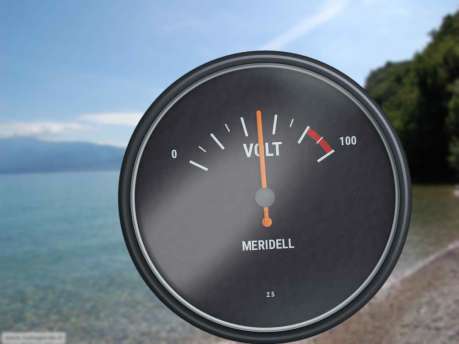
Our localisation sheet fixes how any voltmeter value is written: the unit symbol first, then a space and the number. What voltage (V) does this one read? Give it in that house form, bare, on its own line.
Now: V 50
